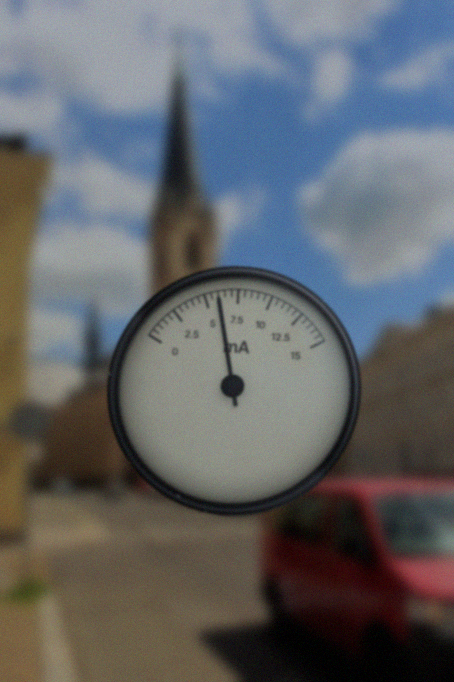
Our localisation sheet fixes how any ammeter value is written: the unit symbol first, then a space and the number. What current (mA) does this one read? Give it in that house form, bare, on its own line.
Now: mA 6
